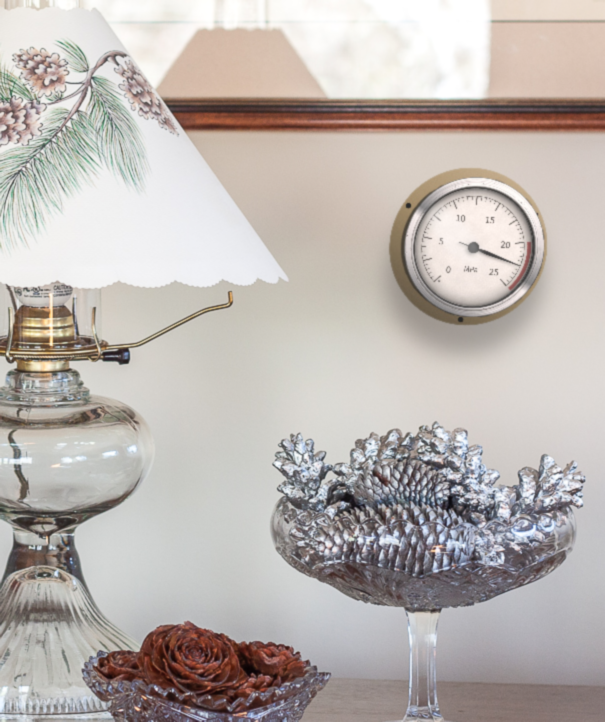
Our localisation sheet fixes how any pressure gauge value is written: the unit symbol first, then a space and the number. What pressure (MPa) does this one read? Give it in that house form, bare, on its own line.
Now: MPa 22.5
